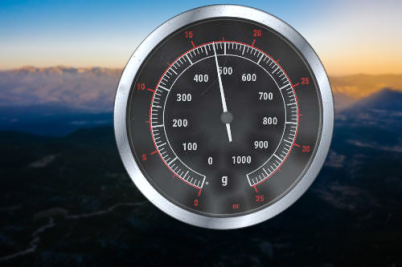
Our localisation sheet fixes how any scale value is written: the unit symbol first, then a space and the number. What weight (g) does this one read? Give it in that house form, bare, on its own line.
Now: g 470
